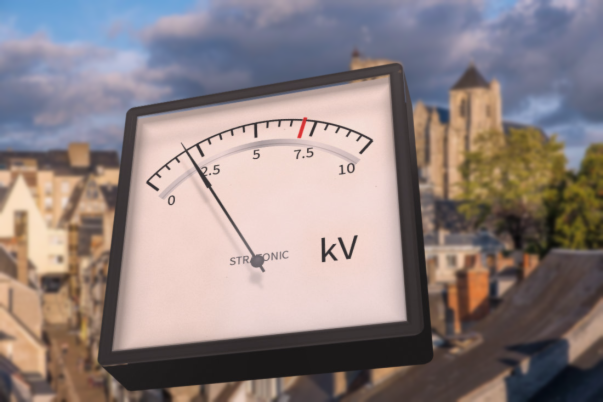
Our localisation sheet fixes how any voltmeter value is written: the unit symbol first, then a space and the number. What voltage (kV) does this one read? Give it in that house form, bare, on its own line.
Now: kV 2
